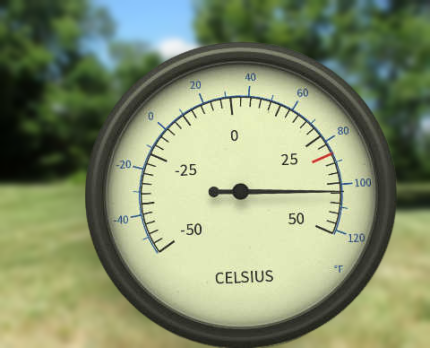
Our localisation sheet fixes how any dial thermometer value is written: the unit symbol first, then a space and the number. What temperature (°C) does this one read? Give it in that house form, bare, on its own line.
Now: °C 40
